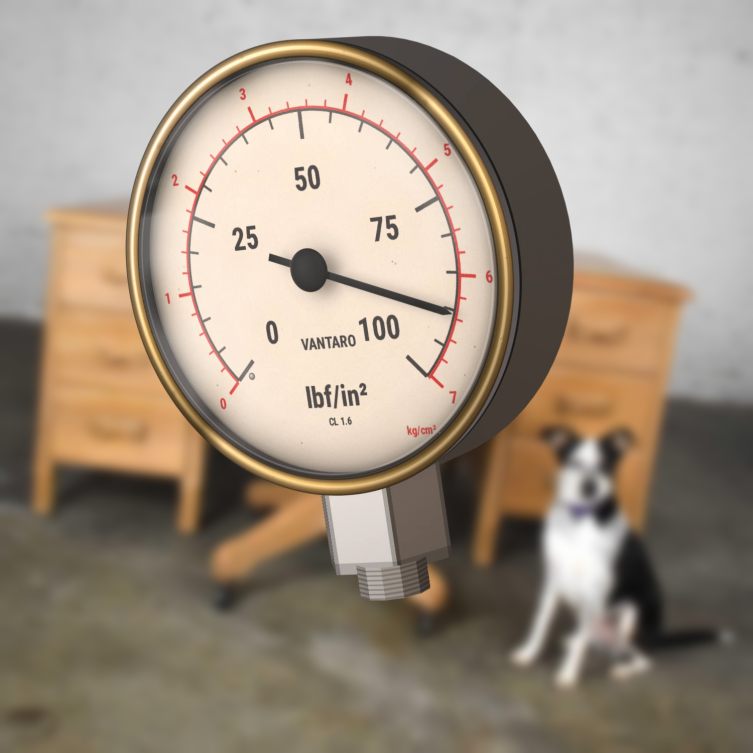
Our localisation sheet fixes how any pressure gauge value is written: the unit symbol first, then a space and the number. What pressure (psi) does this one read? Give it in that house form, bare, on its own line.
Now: psi 90
